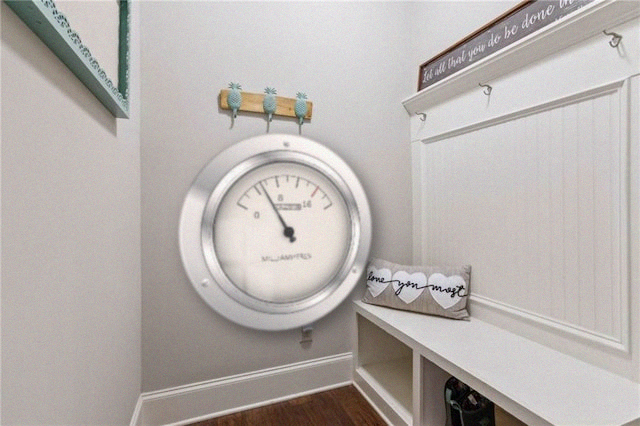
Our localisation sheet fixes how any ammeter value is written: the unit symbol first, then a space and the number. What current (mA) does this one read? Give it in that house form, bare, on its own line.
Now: mA 5
